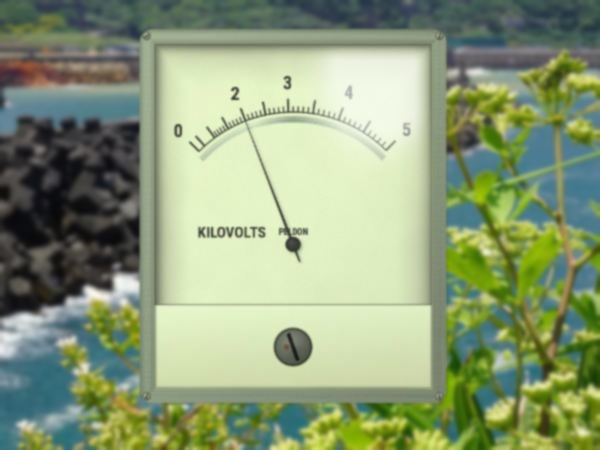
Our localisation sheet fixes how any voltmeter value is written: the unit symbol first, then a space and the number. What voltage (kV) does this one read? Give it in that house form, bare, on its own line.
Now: kV 2
